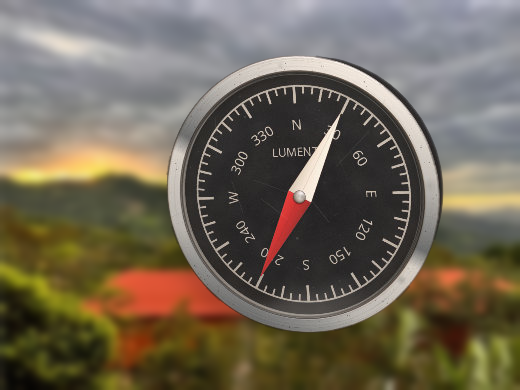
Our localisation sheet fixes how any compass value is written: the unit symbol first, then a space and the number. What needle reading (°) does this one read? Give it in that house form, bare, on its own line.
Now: ° 210
